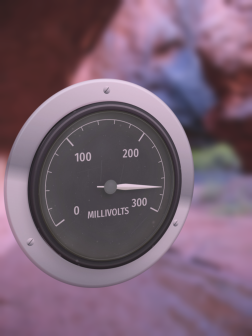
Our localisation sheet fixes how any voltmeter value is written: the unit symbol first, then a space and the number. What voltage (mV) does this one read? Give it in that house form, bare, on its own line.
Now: mV 270
